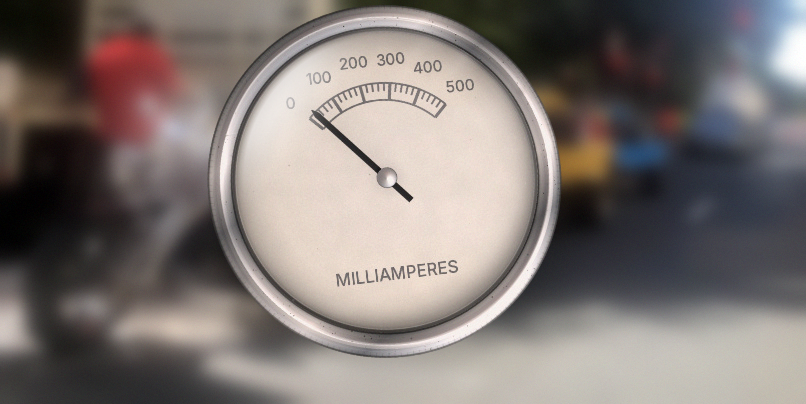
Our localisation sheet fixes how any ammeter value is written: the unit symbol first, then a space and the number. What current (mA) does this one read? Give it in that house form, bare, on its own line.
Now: mA 20
